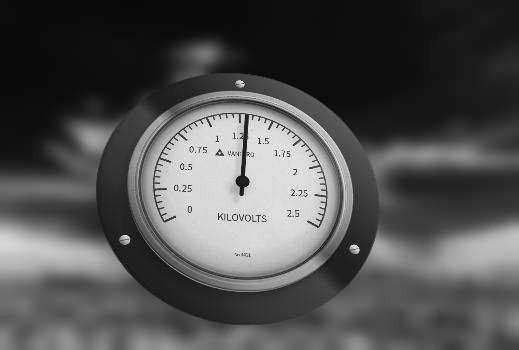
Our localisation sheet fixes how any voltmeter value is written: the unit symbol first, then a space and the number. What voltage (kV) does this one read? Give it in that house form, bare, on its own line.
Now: kV 1.3
